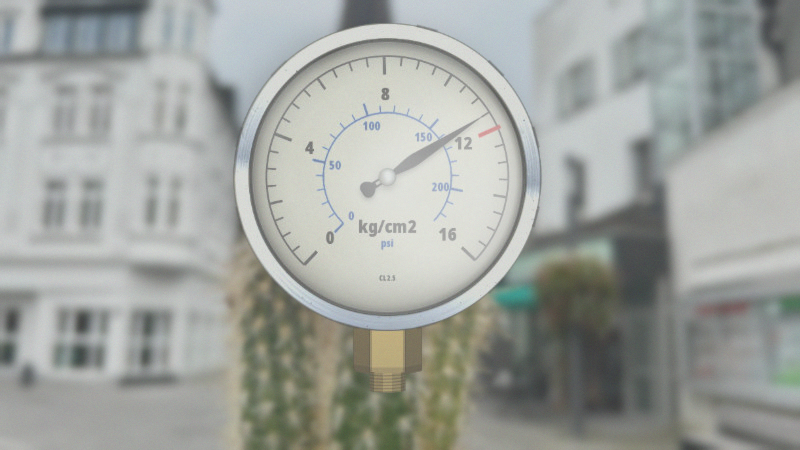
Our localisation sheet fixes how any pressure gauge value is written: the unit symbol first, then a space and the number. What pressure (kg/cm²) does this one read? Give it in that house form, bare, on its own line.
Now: kg/cm² 11.5
